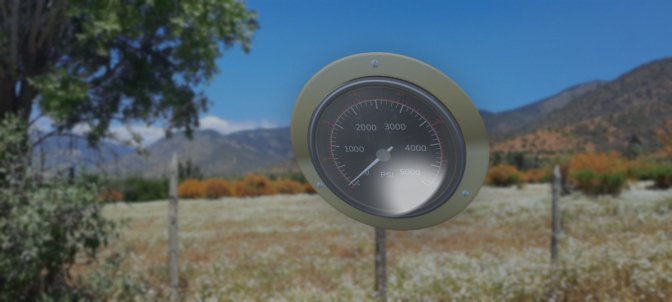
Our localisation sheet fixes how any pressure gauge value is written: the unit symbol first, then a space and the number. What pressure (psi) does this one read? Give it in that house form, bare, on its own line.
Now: psi 100
